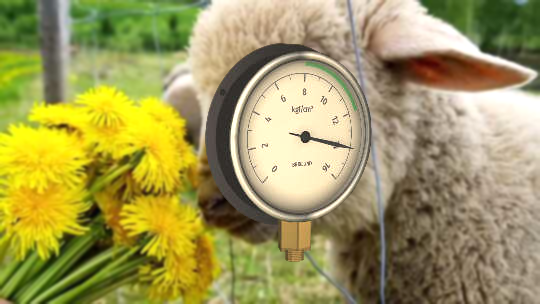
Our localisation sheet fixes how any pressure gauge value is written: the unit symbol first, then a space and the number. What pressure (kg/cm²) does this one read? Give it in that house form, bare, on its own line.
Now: kg/cm² 14
